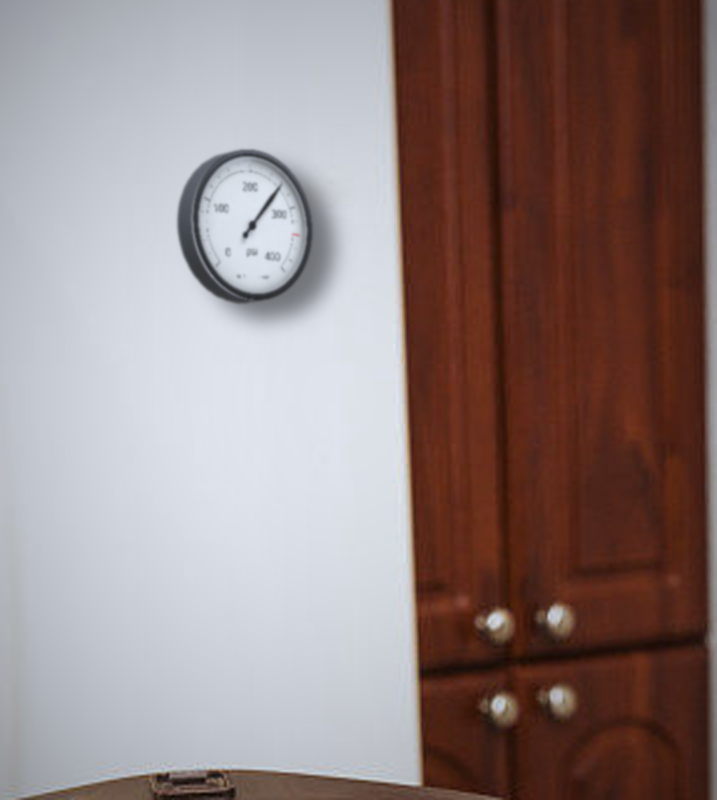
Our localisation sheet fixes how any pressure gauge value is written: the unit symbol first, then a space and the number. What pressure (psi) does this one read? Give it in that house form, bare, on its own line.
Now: psi 260
